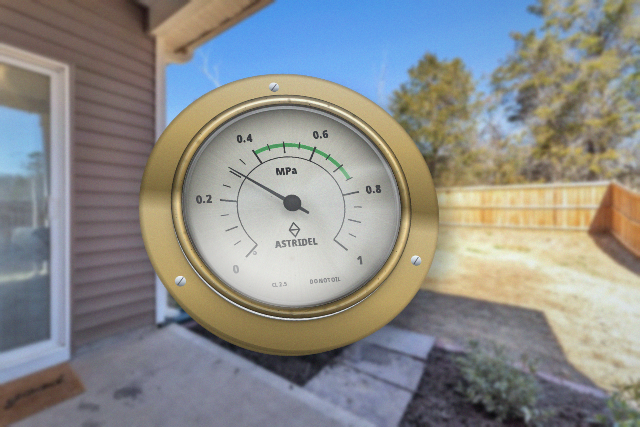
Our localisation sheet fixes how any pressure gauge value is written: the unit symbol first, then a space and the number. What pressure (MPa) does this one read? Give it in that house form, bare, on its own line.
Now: MPa 0.3
